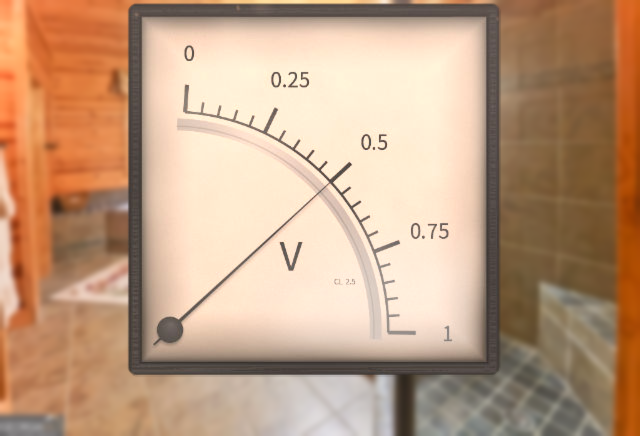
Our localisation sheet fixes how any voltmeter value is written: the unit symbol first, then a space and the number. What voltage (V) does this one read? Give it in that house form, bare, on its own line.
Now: V 0.5
